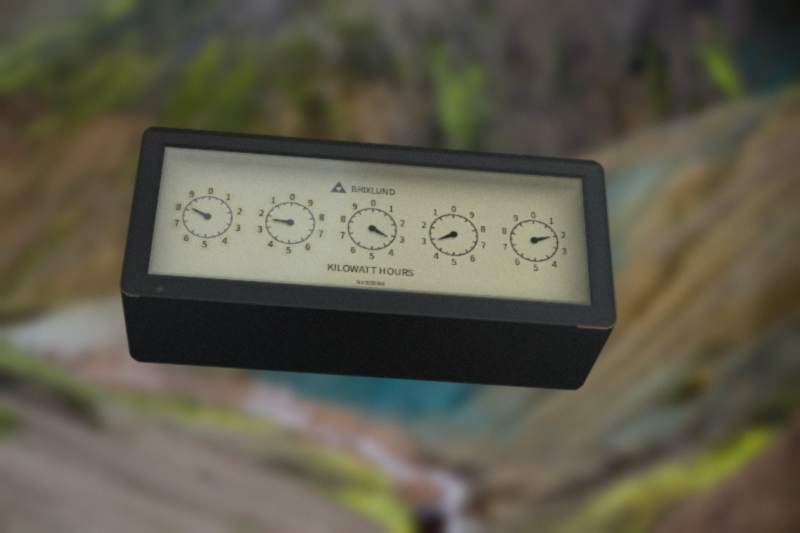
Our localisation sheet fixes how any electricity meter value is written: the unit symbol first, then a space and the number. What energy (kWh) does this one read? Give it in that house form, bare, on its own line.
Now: kWh 82332
